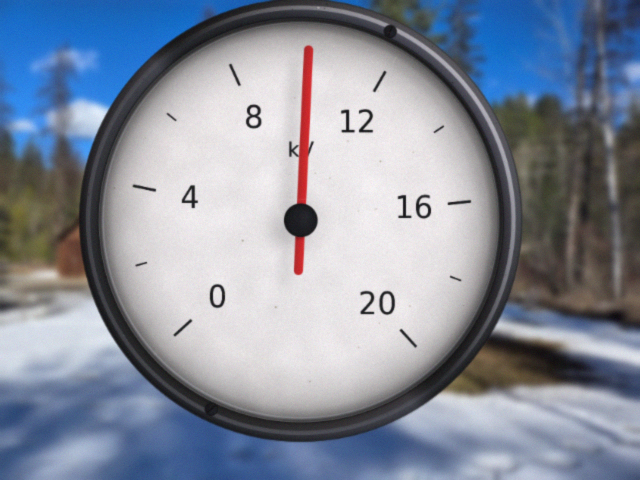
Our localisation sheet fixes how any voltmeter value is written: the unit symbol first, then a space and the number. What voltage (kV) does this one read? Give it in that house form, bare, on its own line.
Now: kV 10
